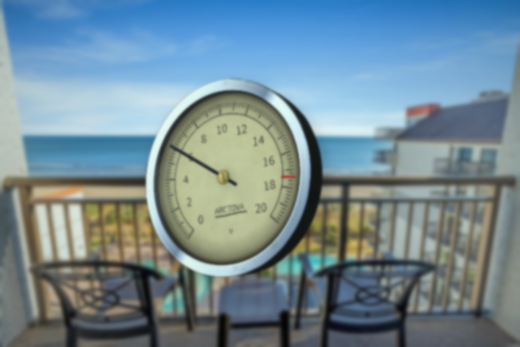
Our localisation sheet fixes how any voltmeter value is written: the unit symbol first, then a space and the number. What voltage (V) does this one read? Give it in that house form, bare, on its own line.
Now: V 6
